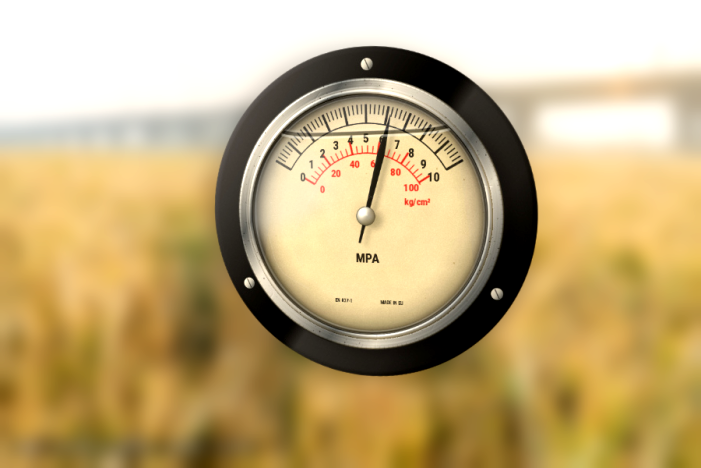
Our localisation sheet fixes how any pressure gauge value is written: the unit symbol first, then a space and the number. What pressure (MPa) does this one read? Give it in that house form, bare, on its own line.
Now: MPa 6.2
